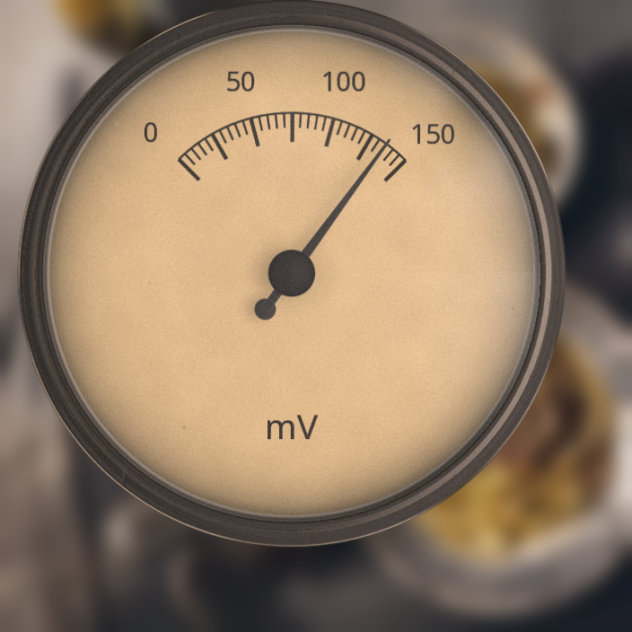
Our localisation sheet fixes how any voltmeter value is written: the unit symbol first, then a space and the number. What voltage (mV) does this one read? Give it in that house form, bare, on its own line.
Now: mV 135
